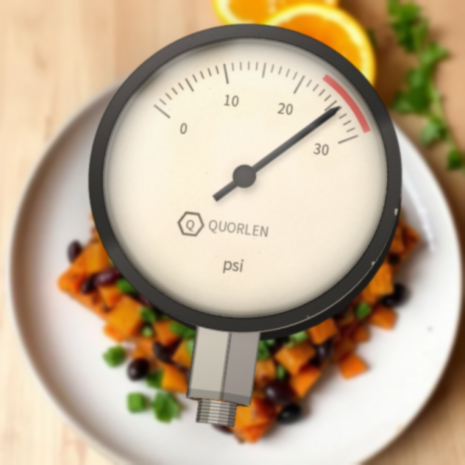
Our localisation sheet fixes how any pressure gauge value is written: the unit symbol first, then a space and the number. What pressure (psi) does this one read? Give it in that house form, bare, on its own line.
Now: psi 26
